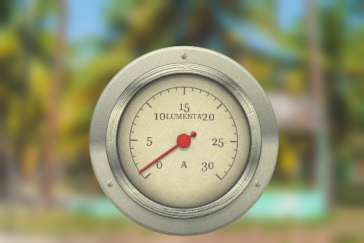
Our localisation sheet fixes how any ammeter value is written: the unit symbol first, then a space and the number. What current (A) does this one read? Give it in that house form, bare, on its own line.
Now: A 1
